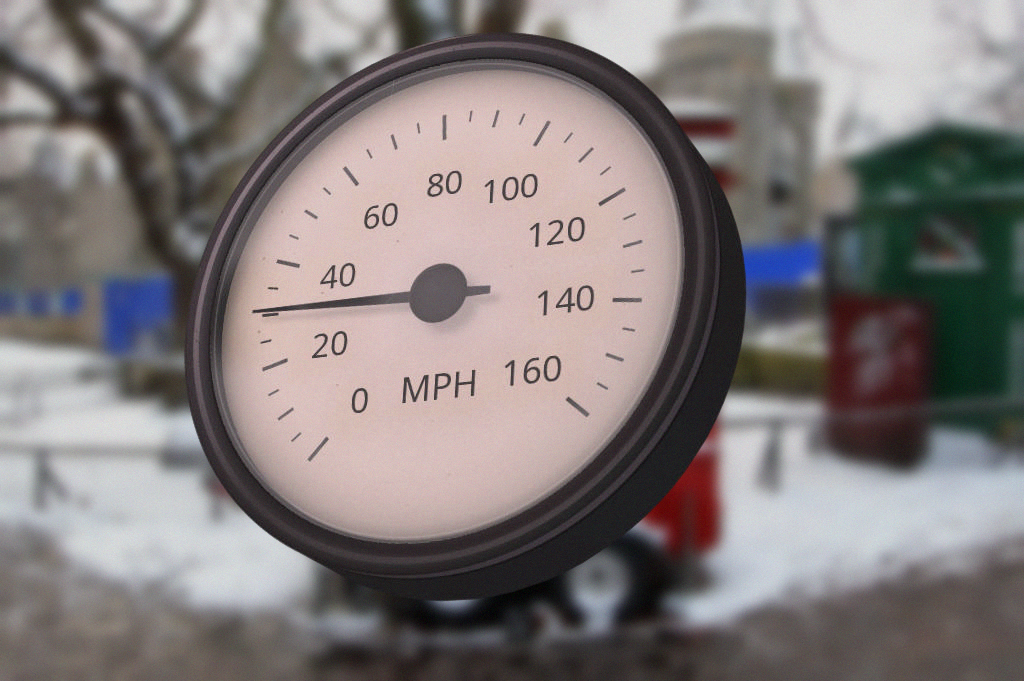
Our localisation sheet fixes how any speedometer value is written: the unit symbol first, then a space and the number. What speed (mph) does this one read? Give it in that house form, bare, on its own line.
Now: mph 30
